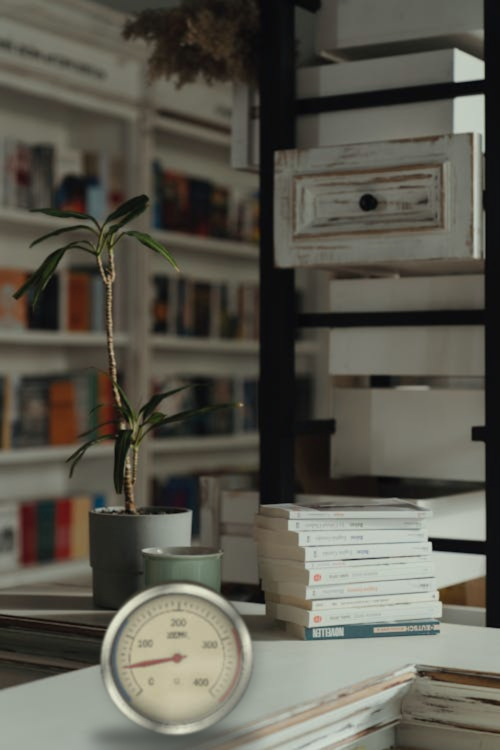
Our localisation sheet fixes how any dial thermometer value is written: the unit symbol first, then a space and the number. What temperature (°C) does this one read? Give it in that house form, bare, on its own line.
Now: °C 50
